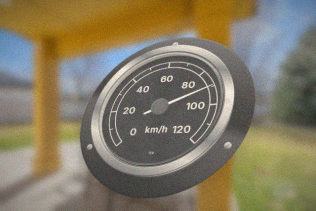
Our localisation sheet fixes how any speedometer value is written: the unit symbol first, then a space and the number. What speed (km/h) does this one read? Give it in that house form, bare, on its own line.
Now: km/h 90
